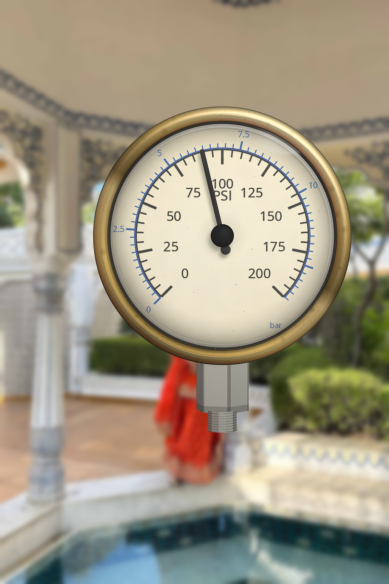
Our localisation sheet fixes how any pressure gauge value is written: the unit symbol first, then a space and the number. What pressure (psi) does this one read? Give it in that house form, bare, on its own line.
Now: psi 90
